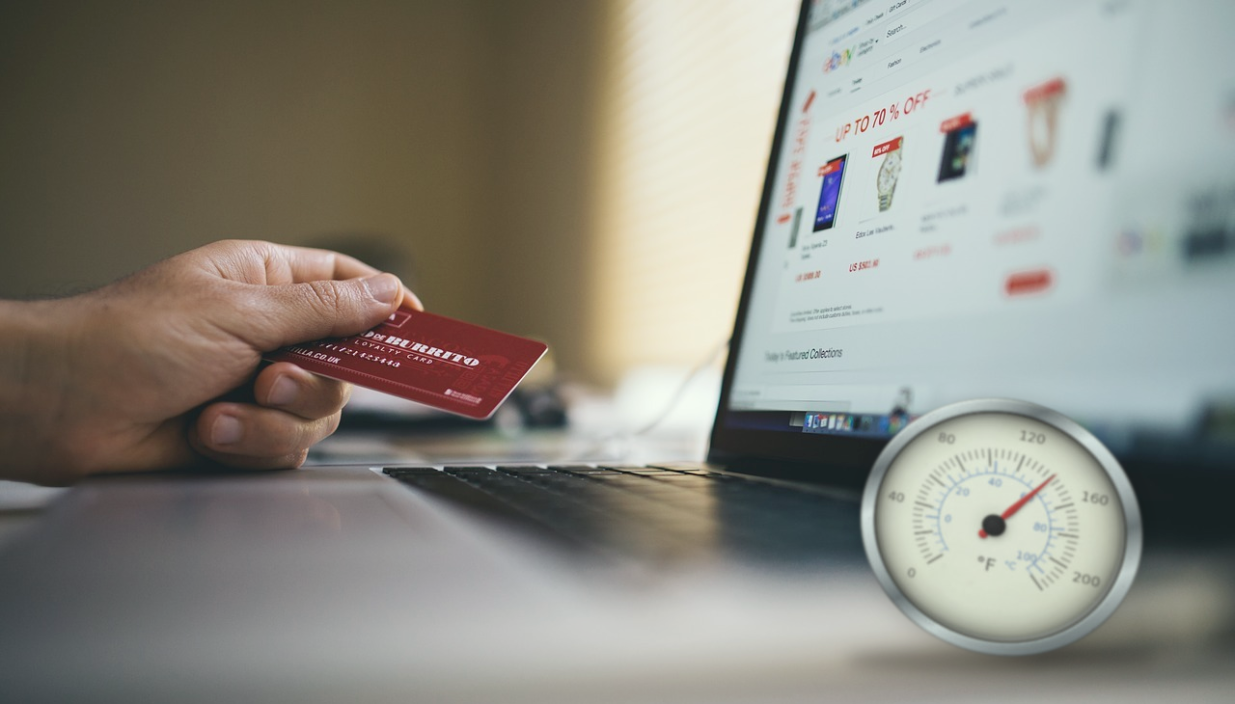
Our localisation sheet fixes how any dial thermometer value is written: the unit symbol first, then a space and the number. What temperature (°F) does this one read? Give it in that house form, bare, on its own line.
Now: °F 140
